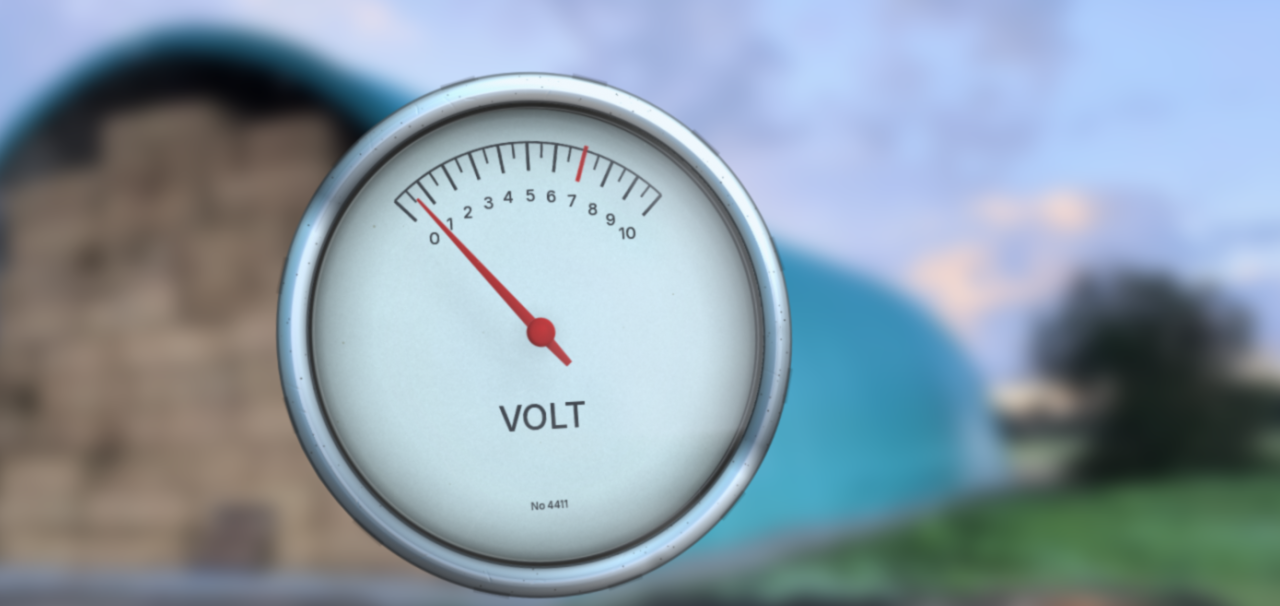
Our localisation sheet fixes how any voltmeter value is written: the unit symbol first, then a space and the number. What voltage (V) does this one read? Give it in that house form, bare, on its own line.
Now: V 0.5
